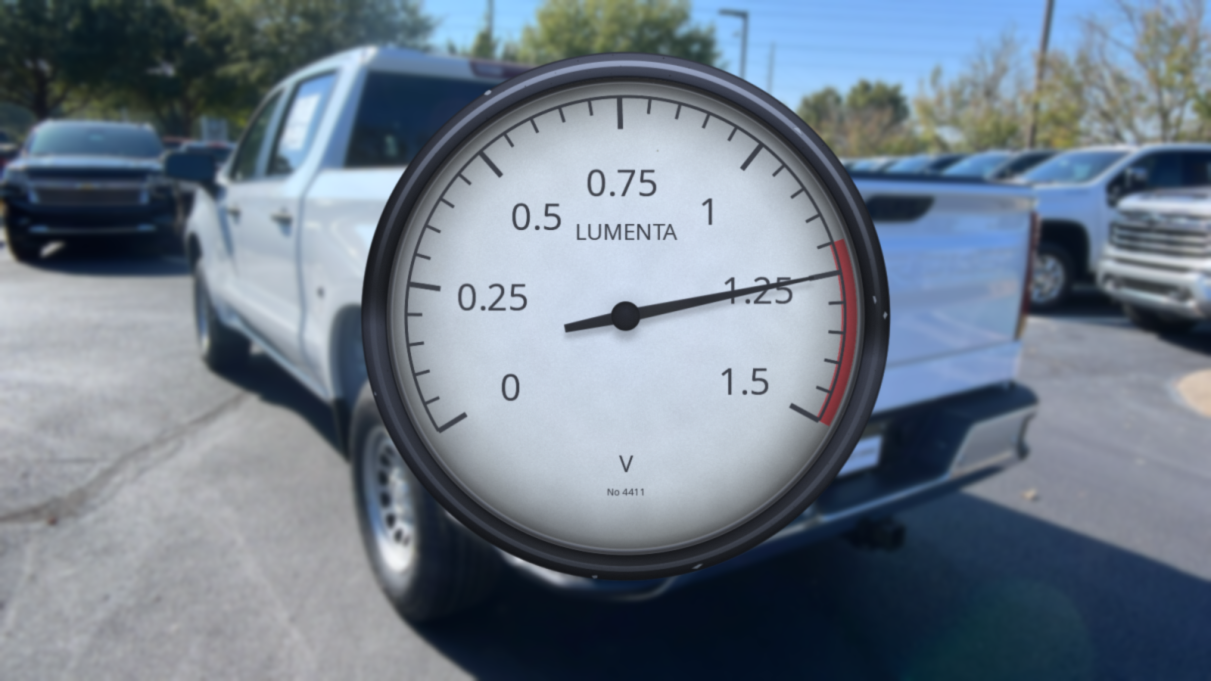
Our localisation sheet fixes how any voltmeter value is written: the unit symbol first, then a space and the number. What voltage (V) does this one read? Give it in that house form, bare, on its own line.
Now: V 1.25
